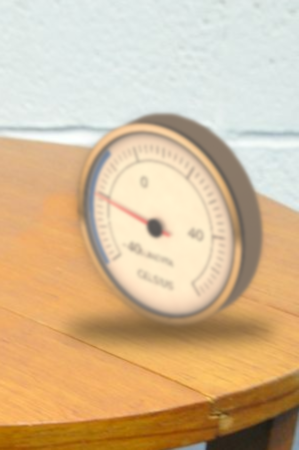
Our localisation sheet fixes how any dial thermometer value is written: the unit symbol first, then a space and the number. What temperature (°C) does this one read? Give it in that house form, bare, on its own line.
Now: °C -20
